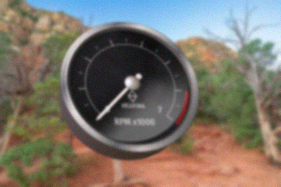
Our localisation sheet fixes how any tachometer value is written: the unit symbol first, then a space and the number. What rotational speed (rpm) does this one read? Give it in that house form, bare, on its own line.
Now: rpm 0
